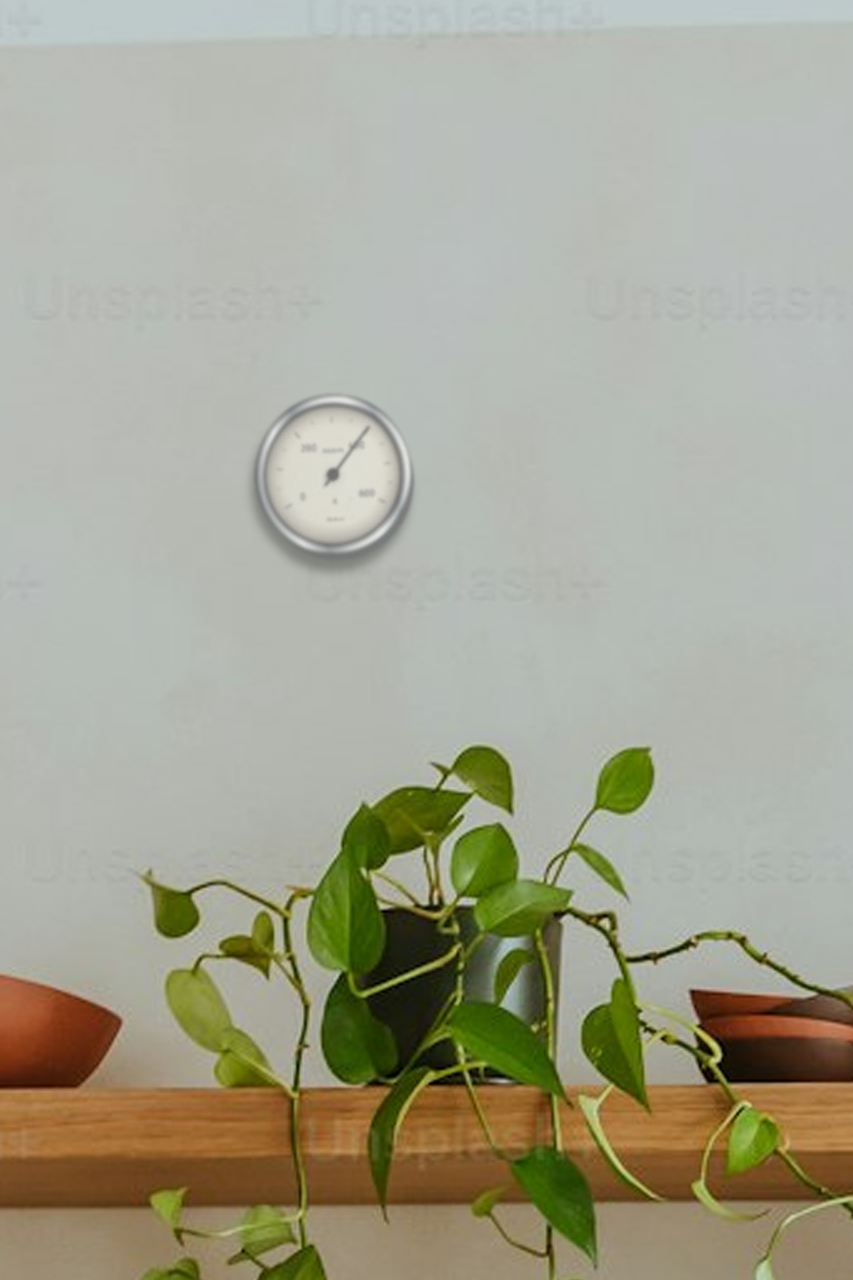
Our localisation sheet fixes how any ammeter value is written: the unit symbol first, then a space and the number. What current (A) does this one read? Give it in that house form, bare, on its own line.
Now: A 400
